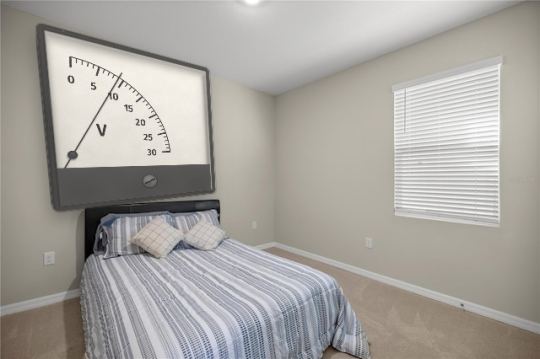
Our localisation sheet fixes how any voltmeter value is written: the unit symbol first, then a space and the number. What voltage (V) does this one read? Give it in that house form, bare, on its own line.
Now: V 9
